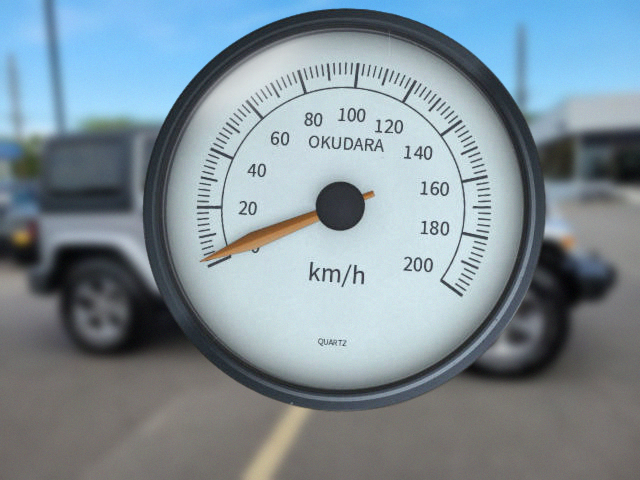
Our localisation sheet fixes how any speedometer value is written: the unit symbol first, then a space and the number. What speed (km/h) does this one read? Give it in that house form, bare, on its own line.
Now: km/h 2
